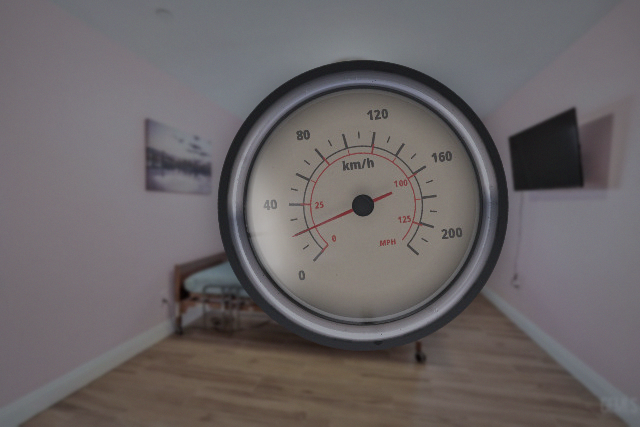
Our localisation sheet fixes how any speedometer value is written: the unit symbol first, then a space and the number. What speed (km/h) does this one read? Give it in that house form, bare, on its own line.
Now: km/h 20
